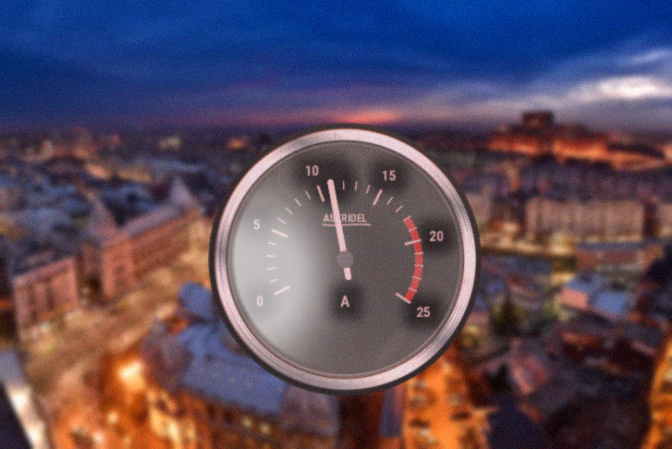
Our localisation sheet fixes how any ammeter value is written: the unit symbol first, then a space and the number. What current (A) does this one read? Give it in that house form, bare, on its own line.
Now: A 11
